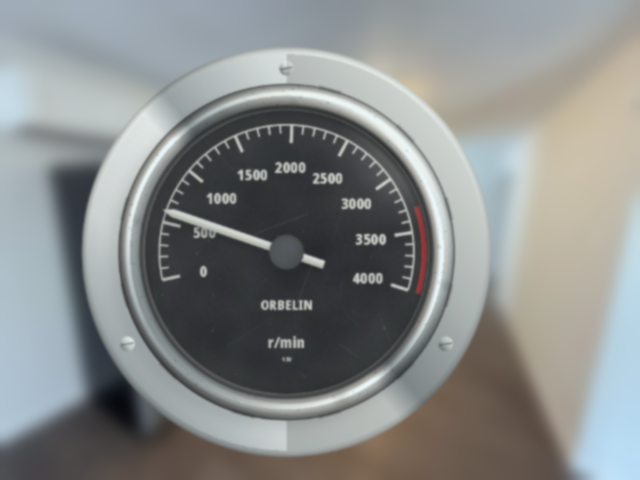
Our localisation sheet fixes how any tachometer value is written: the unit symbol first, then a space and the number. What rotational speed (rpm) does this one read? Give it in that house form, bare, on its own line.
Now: rpm 600
